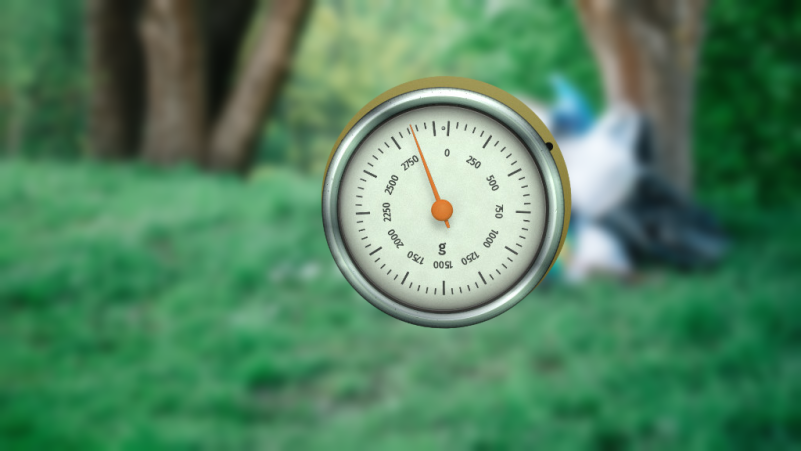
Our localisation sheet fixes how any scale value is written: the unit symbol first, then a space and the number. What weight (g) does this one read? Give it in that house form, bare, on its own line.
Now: g 2875
